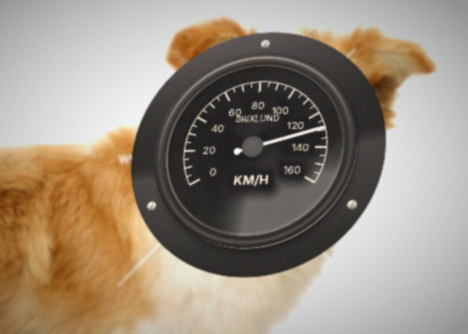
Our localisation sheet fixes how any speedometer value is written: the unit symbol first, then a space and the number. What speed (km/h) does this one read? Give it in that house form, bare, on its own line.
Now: km/h 130
